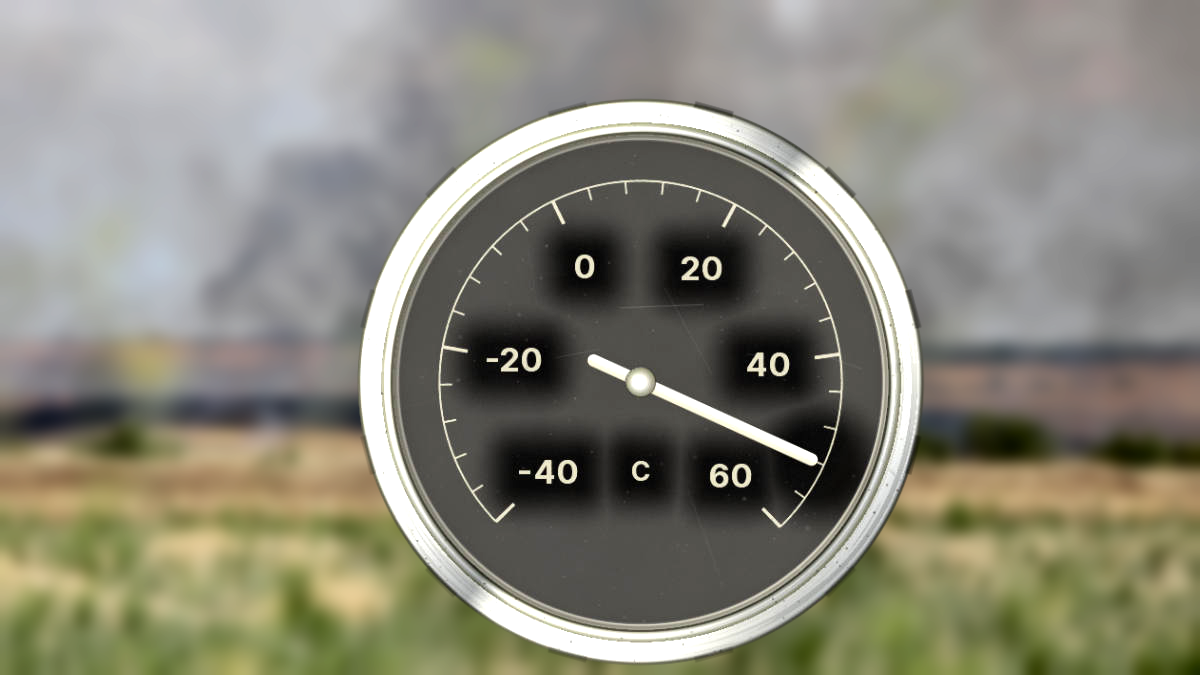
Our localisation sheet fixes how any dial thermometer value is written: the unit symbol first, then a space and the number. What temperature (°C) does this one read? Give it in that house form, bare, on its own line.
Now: °C 52
